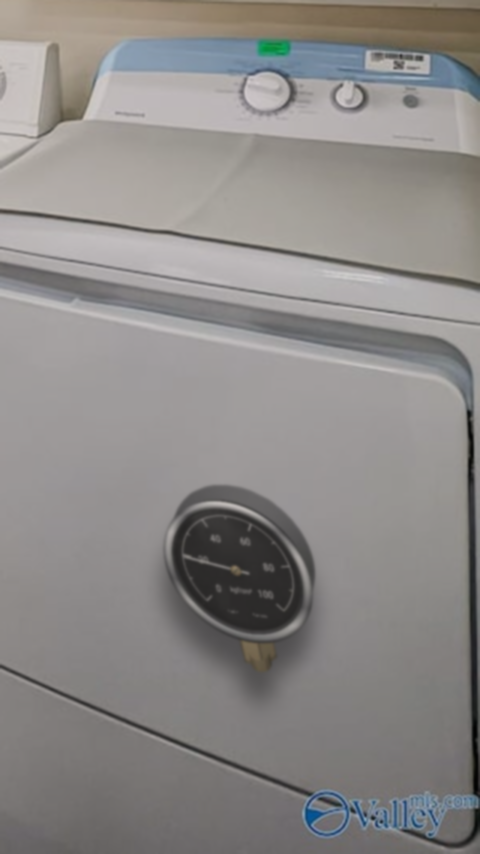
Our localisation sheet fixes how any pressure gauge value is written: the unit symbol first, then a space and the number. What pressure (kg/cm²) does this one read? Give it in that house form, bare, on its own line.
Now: kg/cm² 20
